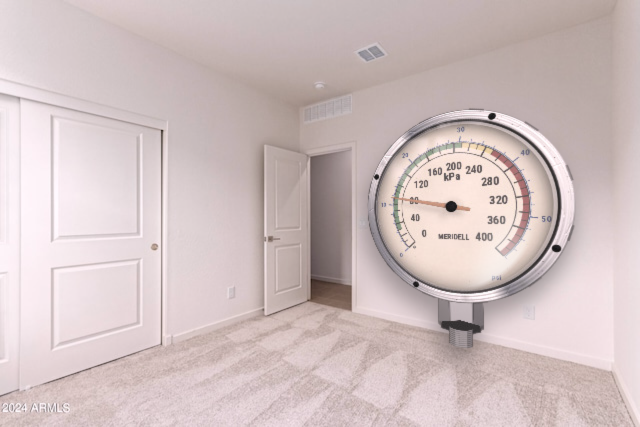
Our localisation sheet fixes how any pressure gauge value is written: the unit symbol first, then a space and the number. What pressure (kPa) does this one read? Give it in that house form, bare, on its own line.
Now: kPa 80
